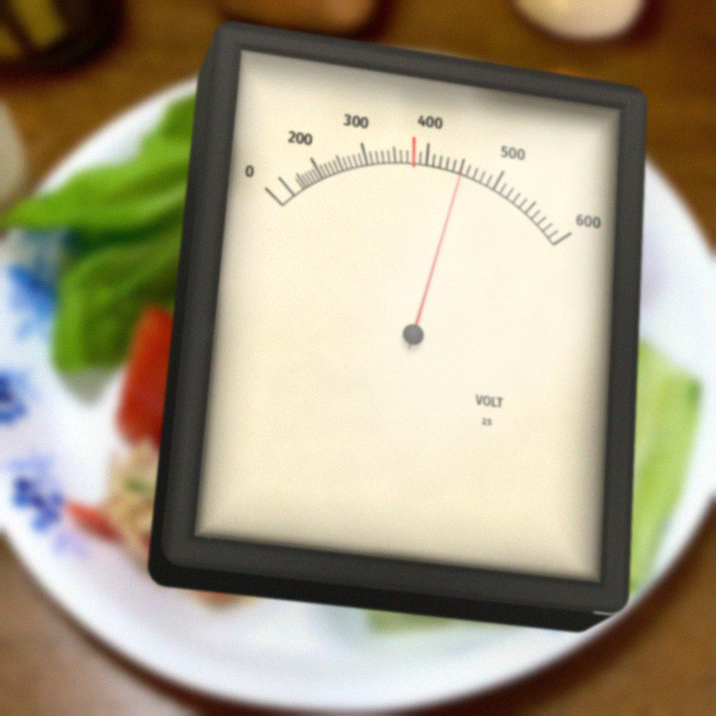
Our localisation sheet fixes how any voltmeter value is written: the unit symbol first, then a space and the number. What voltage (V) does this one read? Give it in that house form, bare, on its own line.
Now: V 450
